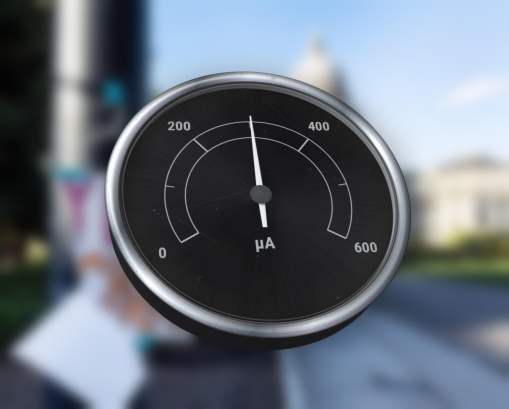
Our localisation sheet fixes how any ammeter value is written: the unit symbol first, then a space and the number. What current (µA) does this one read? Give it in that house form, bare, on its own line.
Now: µA 300
